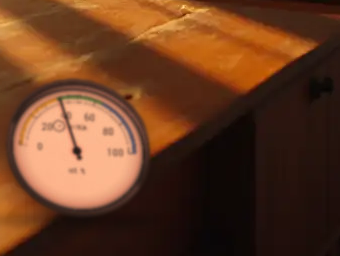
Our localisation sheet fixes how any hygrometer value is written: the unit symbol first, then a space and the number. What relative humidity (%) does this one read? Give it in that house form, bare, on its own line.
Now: % 40
